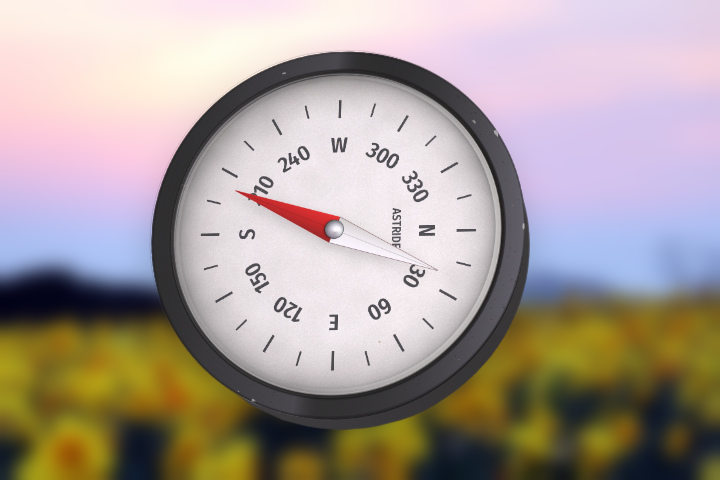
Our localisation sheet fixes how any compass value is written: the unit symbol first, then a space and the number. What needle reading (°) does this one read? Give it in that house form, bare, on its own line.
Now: ° 202.5
